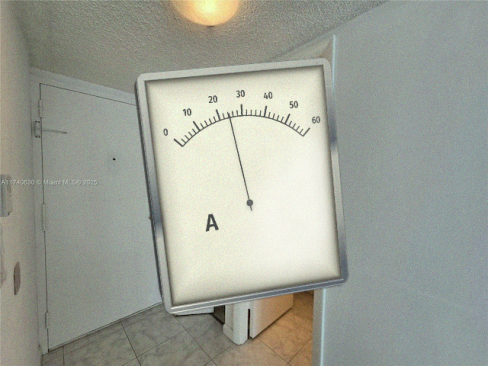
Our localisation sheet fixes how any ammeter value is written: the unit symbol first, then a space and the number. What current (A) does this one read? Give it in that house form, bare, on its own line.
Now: A 24
